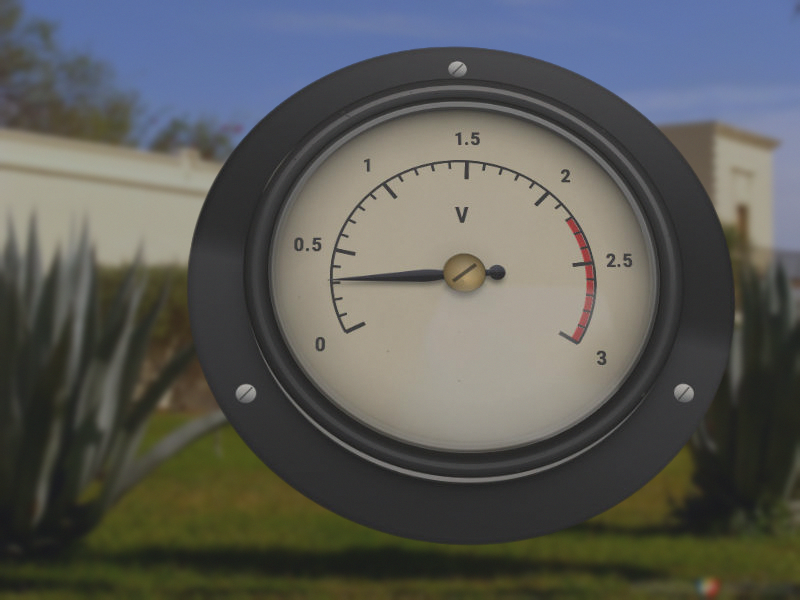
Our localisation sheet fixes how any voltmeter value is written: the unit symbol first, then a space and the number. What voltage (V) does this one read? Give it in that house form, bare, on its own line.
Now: V 0.3
